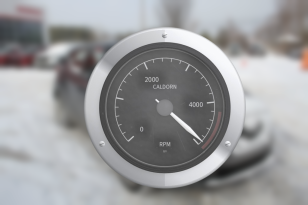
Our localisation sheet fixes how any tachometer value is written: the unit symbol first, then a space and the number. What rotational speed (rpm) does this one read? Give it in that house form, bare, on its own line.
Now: rpm 4900
